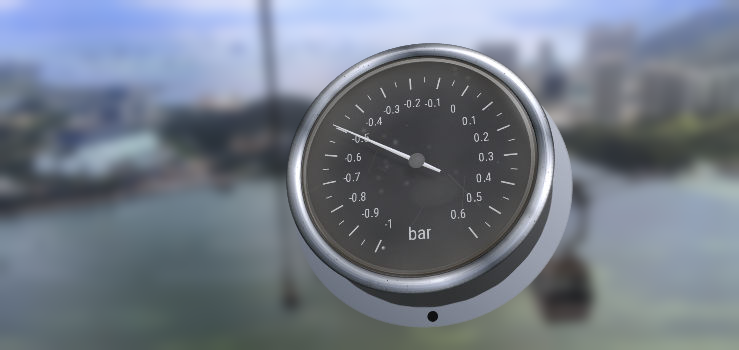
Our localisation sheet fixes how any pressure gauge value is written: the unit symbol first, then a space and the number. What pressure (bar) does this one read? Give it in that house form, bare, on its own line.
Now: bar -0.5
